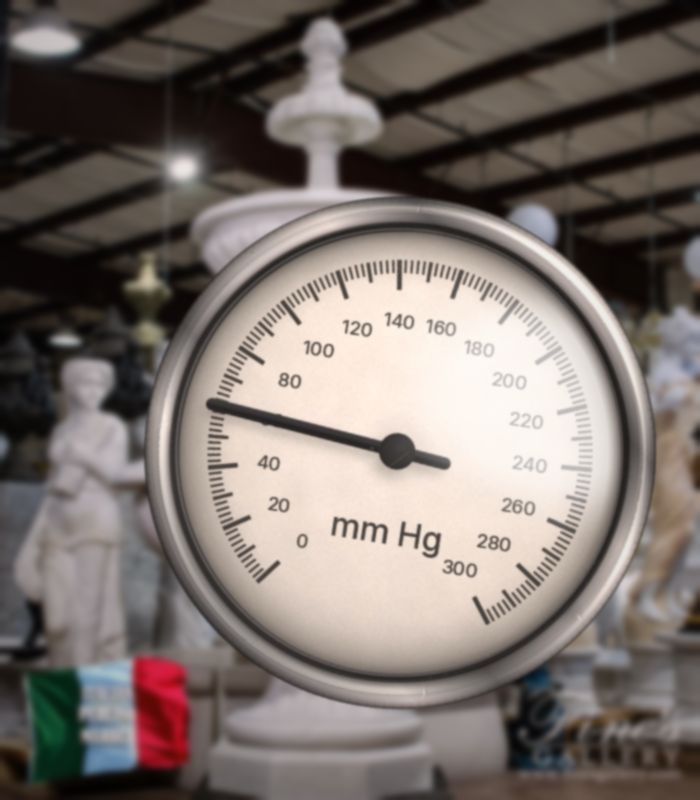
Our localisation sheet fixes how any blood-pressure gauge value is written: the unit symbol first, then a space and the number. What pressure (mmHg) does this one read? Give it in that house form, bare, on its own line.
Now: mmHg 60
